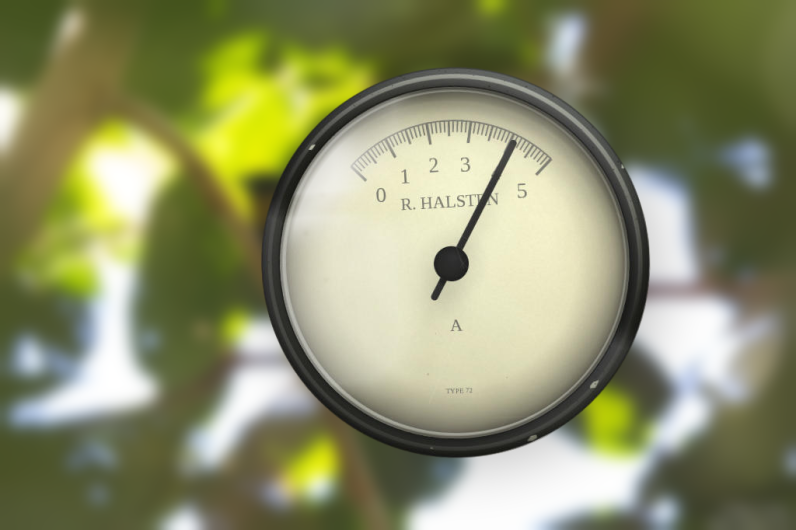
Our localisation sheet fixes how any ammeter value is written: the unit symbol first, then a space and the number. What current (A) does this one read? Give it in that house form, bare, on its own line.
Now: A 4.1
